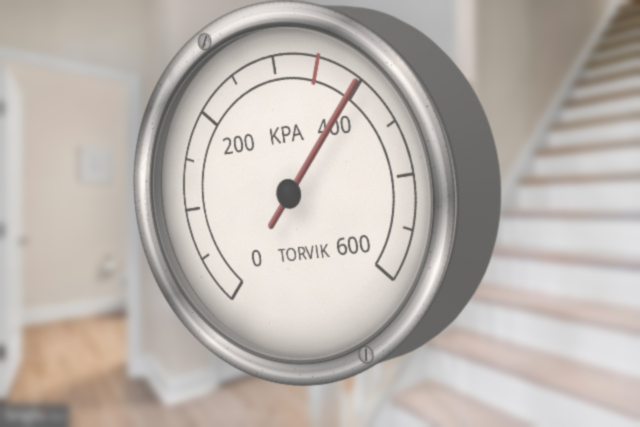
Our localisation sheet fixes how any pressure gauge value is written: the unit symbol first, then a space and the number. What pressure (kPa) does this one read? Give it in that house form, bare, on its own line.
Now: kPa 400
